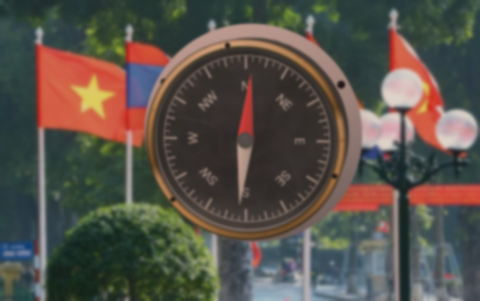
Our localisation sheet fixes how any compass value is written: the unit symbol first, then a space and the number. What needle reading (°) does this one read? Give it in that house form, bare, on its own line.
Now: ° 5
